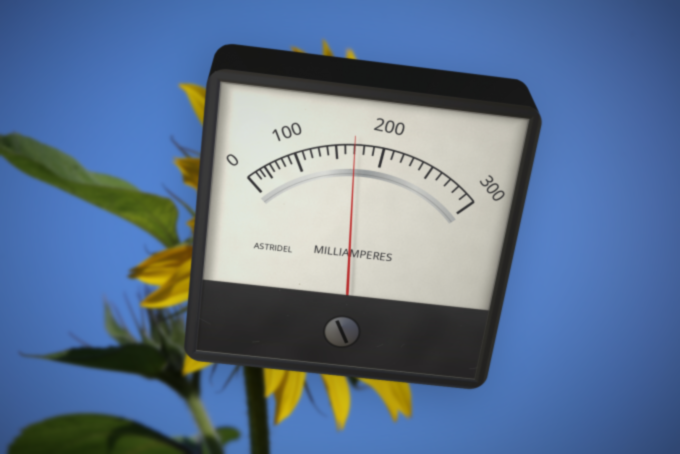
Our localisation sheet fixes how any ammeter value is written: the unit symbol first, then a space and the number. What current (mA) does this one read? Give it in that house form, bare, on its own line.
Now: mA 170
